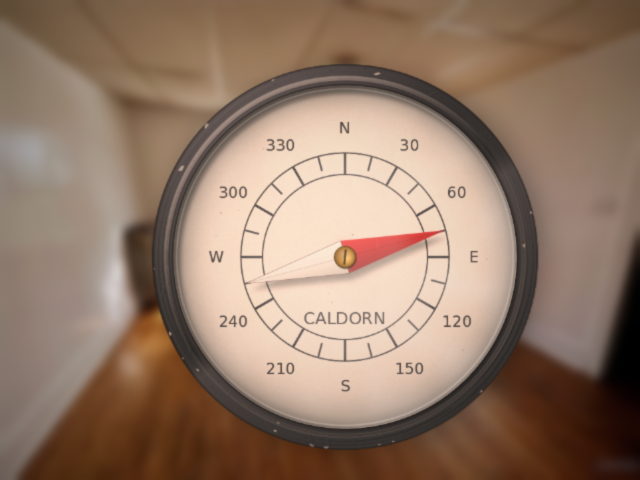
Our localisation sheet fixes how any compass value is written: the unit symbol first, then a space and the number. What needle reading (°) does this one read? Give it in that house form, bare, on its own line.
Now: ° 75
